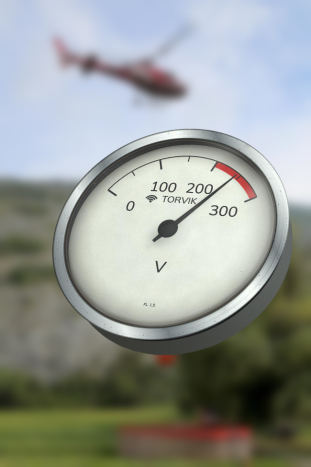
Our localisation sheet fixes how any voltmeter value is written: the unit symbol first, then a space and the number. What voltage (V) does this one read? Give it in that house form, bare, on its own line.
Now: V 250
